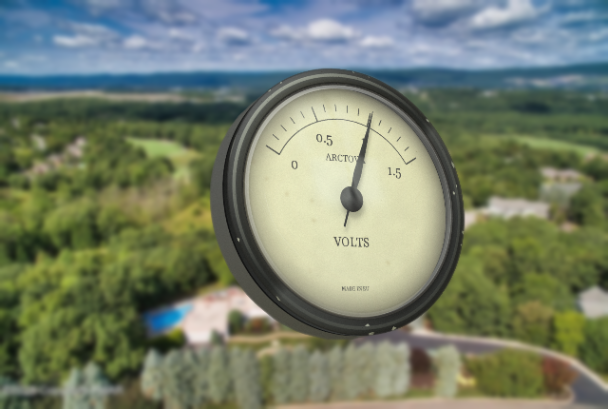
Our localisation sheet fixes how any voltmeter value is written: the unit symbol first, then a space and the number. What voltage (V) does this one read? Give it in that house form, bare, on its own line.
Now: V 1
